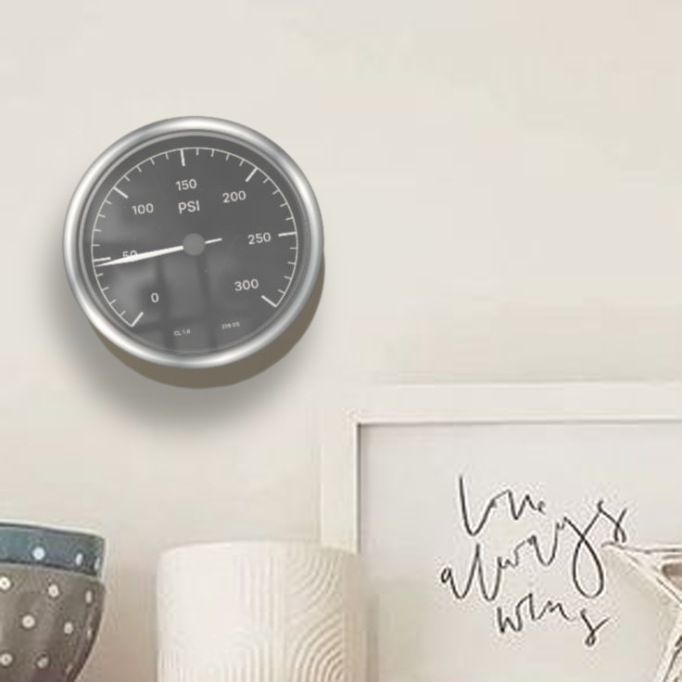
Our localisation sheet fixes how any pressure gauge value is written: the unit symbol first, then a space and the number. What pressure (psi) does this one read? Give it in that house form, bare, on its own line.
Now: psi 45
